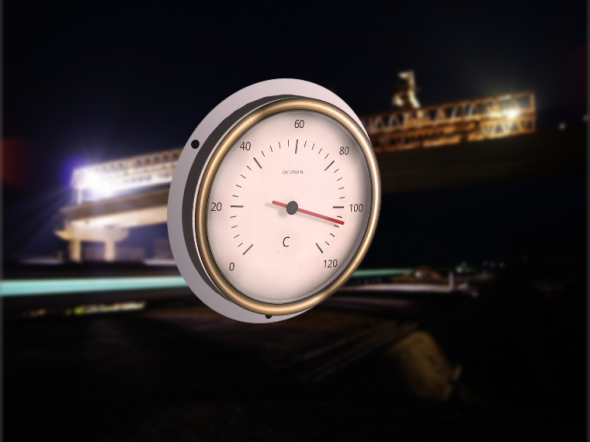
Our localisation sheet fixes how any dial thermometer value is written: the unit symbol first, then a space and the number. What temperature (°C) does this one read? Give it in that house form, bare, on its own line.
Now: °C 106
